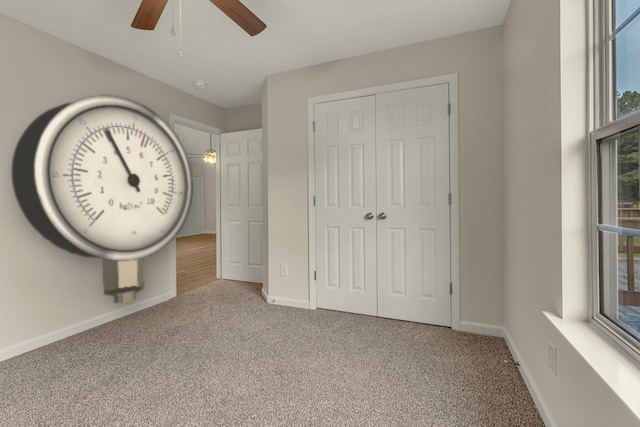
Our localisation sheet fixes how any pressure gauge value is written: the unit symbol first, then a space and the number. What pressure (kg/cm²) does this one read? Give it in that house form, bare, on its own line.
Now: kg/cm² 4
